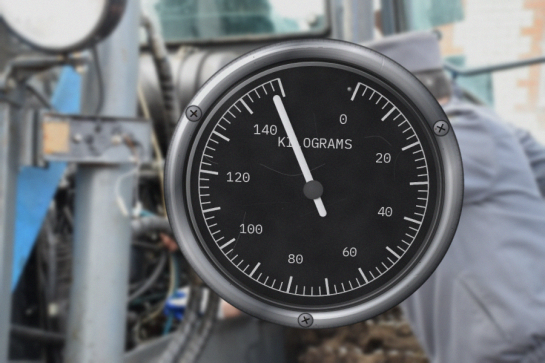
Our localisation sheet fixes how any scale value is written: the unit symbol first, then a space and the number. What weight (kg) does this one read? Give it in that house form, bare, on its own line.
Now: kg 148
